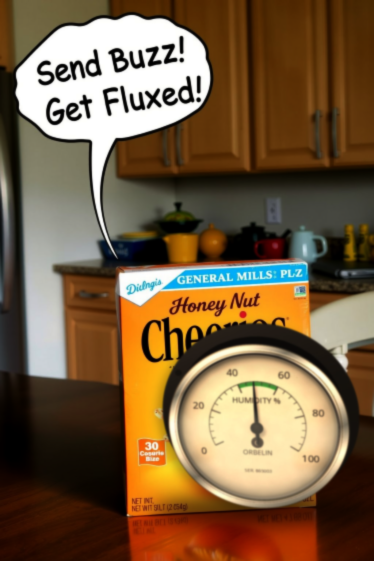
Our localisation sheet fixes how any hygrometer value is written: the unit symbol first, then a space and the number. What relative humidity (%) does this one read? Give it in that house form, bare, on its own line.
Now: % 48
